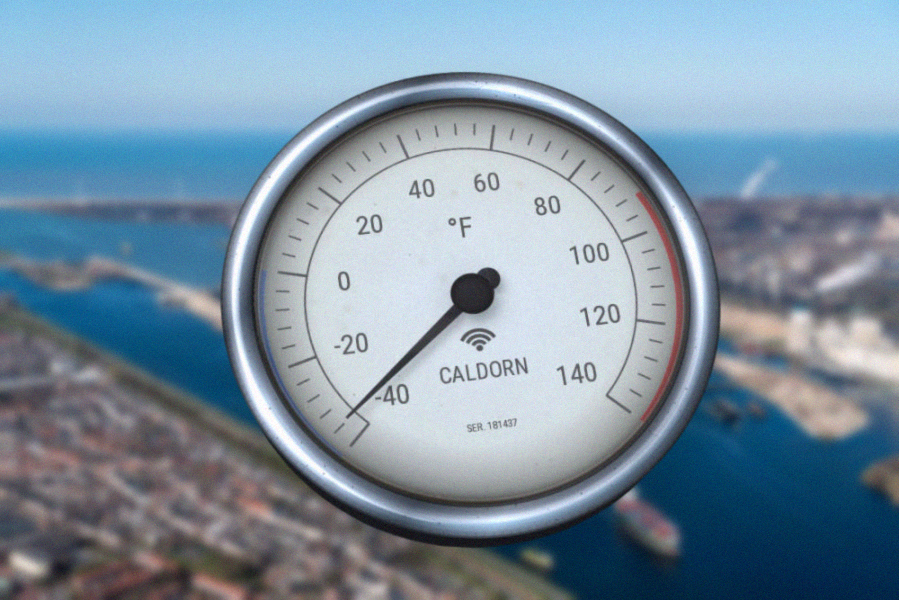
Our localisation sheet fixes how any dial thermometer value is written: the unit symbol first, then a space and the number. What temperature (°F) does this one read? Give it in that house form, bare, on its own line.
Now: °F -36
